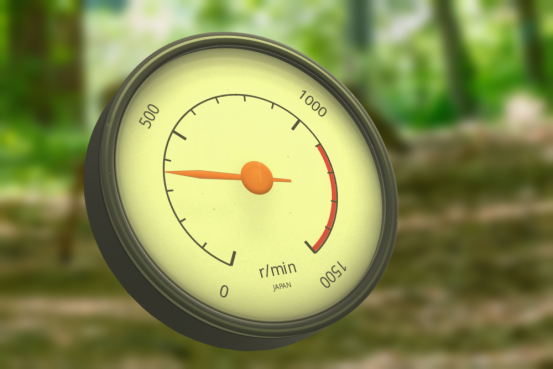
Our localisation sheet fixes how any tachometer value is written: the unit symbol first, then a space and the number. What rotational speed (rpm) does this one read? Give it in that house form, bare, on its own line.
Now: rpm 350
